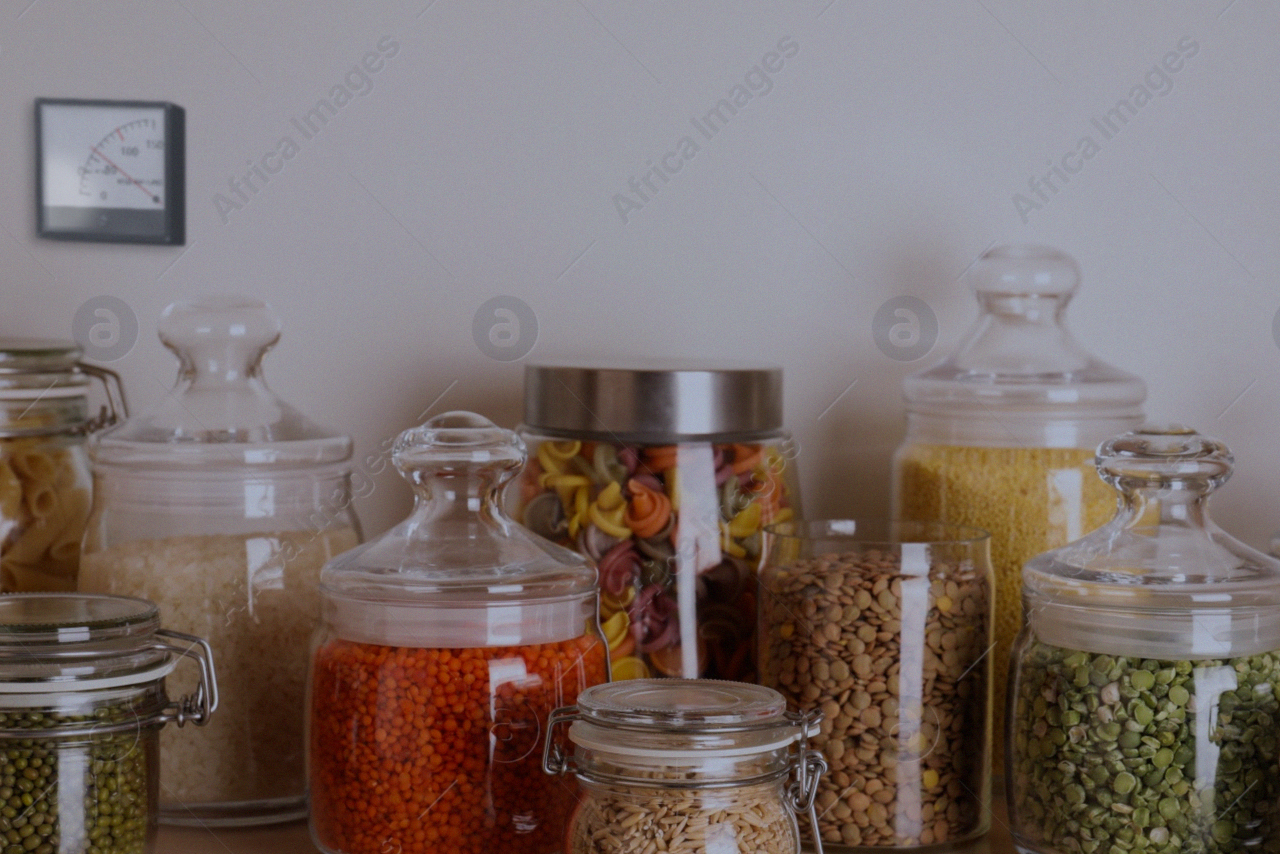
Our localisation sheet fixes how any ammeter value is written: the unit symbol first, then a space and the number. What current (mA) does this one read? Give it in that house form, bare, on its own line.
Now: mA 60
